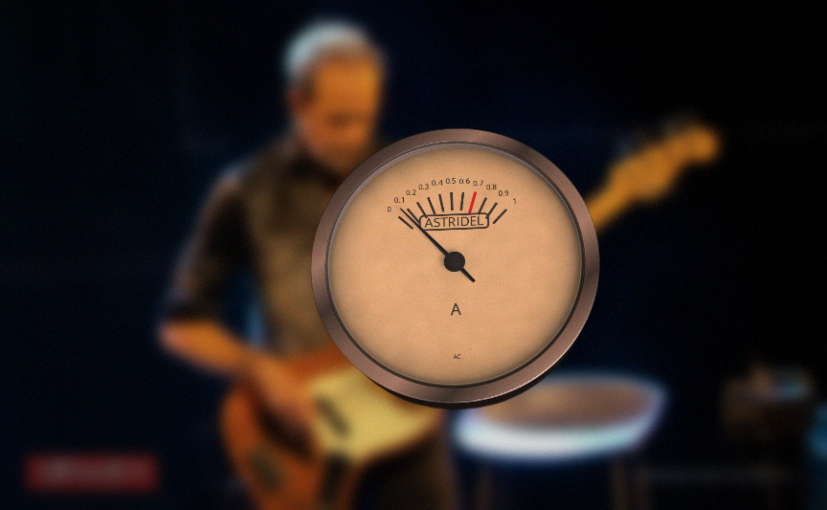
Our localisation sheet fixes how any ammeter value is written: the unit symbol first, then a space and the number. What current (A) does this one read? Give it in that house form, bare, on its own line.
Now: A 0.05
